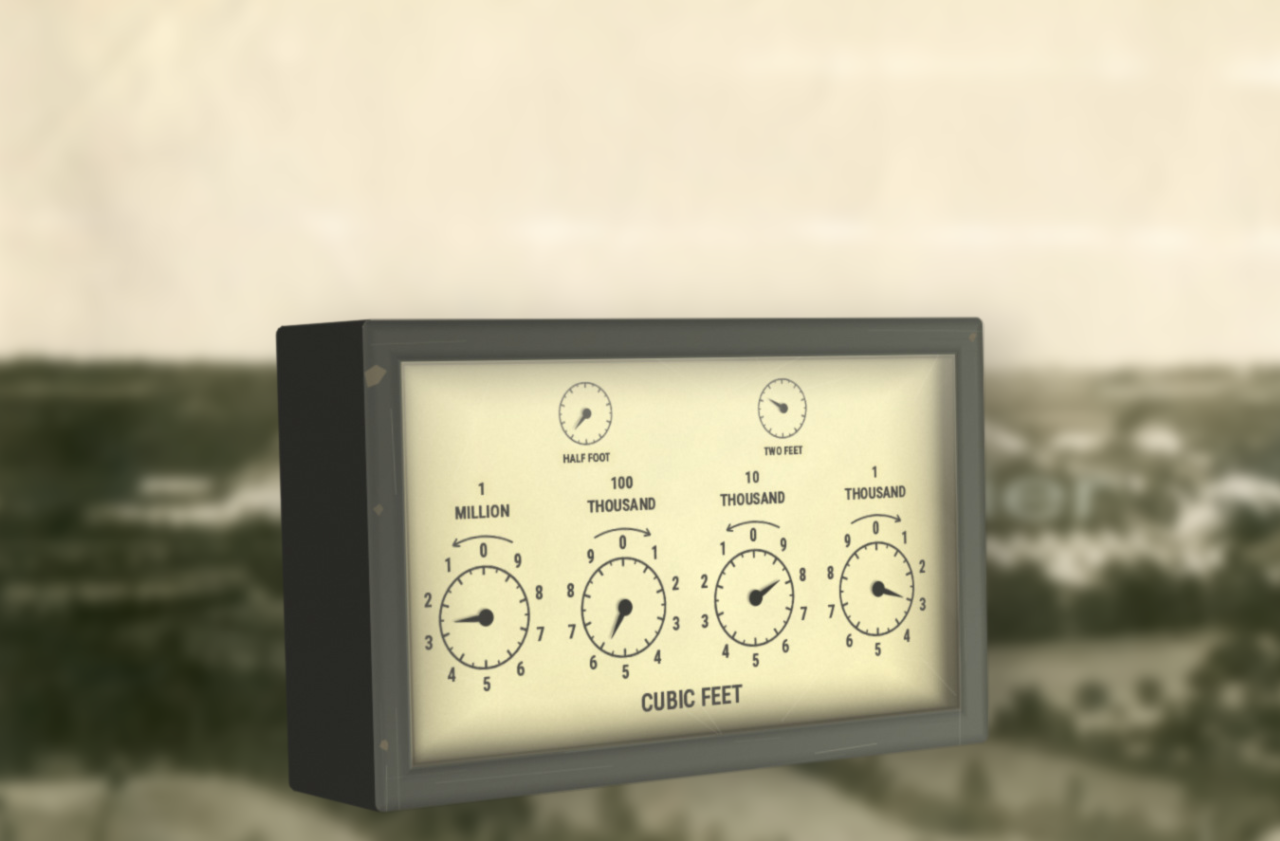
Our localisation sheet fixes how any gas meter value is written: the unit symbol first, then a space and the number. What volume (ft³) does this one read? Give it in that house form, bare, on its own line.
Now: ft³ 258300
